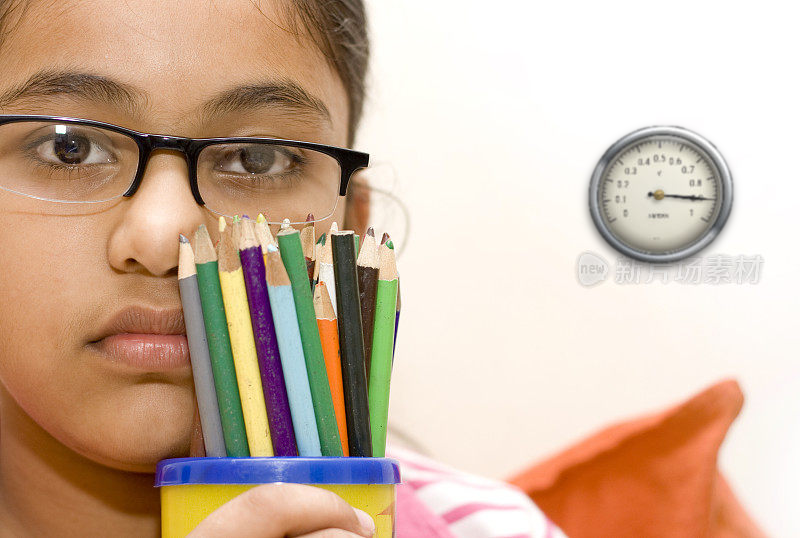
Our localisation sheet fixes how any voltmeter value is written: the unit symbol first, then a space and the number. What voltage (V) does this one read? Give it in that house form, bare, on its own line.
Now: V 0.9
